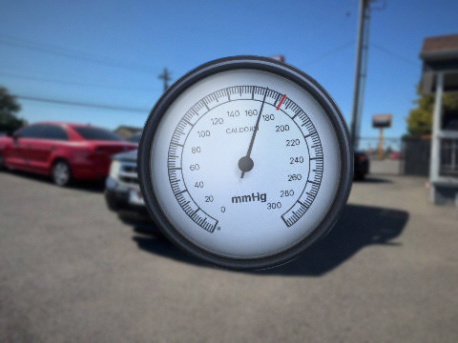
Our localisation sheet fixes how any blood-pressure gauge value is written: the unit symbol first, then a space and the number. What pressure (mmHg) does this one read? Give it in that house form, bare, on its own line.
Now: mmHg 170
